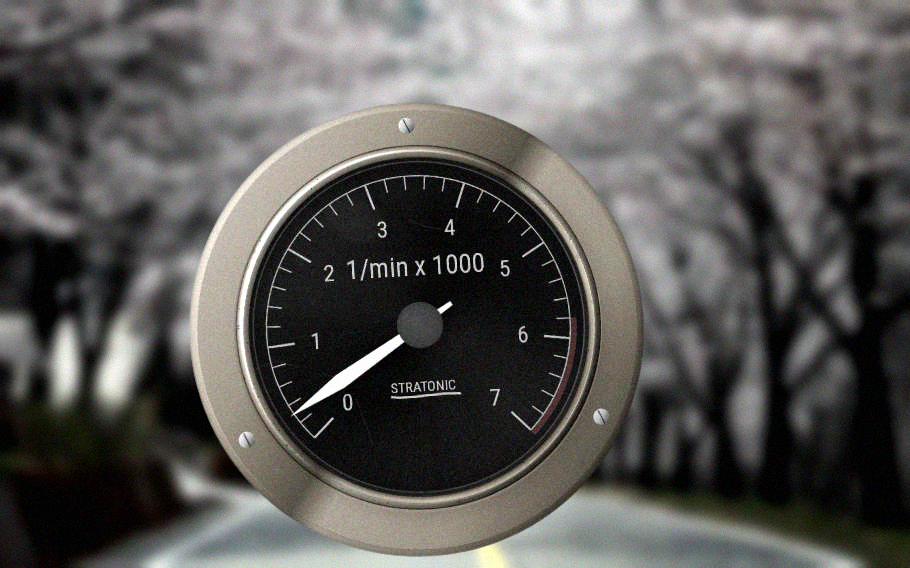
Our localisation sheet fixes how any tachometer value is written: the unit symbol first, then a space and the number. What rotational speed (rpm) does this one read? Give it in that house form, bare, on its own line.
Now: rpm 300
